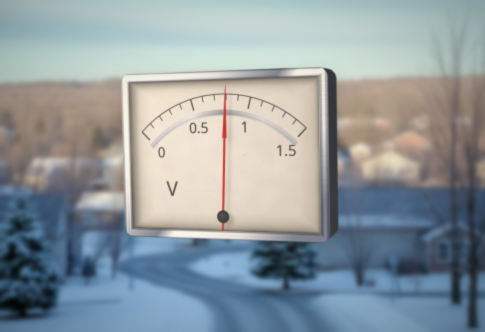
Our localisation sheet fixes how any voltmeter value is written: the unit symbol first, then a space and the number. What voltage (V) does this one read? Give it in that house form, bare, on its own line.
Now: V 0.8
